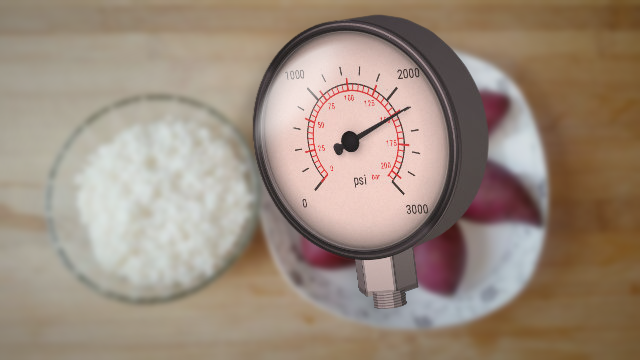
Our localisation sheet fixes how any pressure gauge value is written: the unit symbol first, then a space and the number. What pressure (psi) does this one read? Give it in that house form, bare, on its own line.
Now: psi 2200
